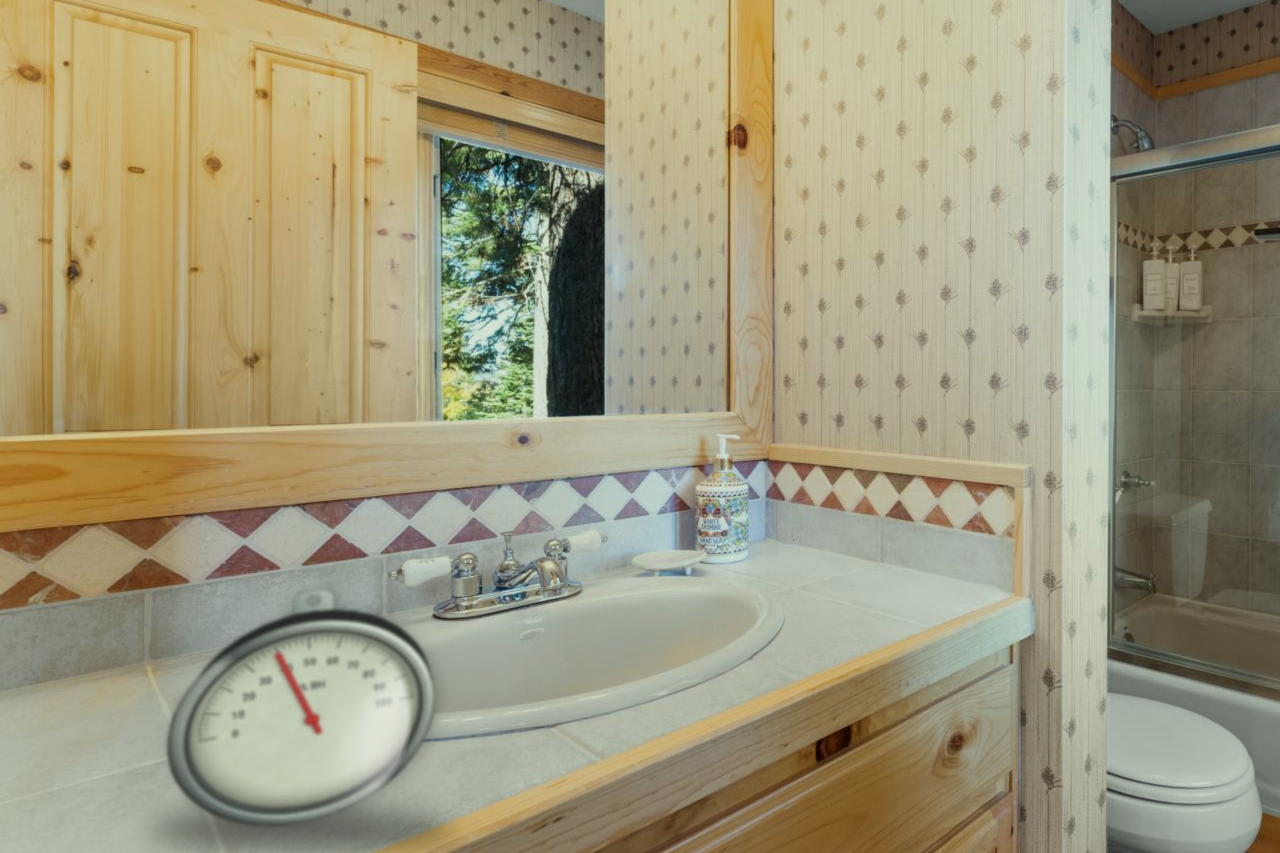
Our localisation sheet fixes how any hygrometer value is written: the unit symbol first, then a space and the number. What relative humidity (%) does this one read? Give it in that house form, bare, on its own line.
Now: % 40
